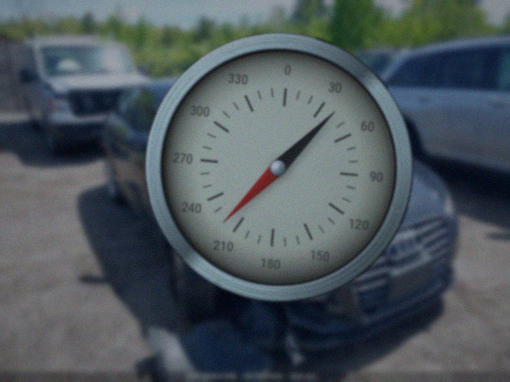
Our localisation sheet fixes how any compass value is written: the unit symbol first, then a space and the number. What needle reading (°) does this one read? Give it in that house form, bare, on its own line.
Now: ° 220
